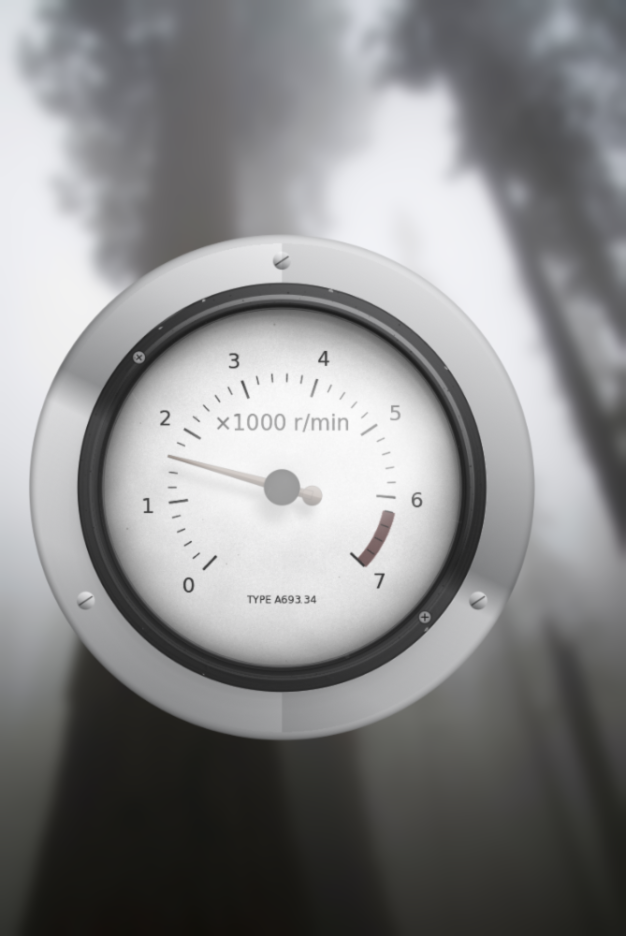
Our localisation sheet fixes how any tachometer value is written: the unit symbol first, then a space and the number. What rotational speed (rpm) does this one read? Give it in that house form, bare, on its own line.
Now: rpm 1600
